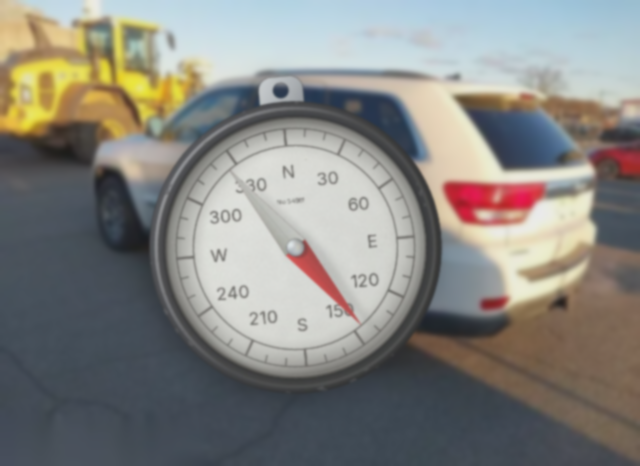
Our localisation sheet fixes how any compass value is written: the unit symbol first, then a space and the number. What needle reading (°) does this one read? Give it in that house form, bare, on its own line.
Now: ° 145
